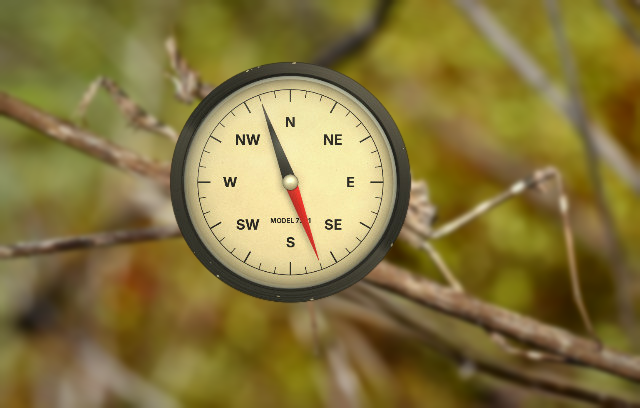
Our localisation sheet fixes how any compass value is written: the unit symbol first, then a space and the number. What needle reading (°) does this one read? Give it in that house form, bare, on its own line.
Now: ° 160
